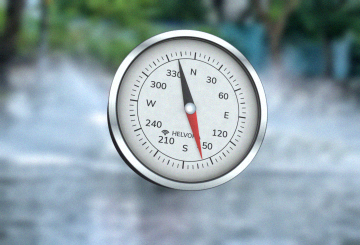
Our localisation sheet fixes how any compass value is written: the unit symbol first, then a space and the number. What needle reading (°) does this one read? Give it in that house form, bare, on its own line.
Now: ° 160
